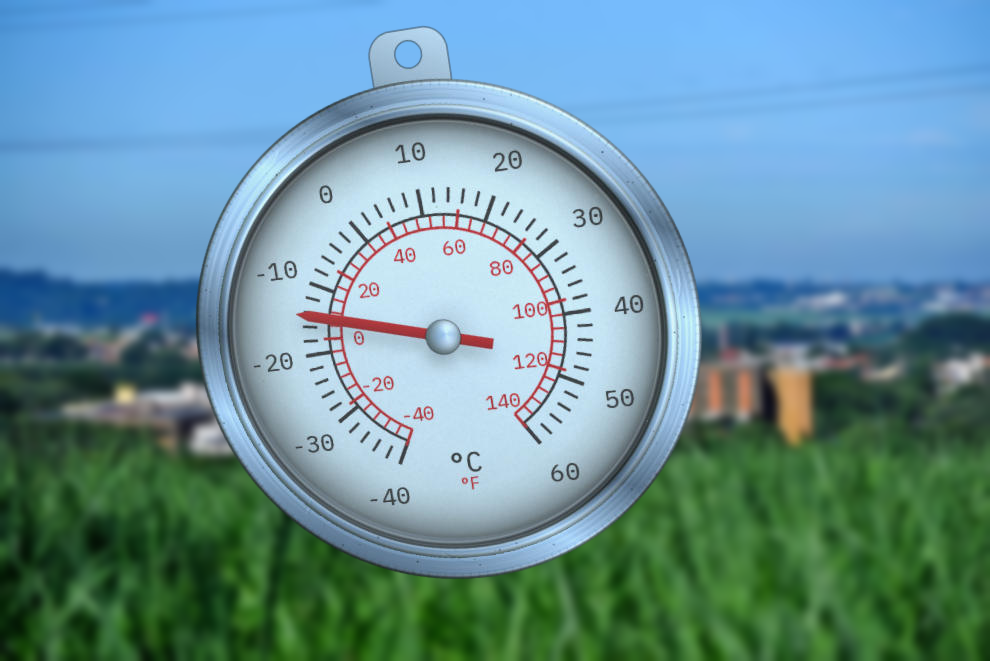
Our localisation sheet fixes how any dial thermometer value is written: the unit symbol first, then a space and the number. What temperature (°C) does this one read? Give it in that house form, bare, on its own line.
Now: °C -14
